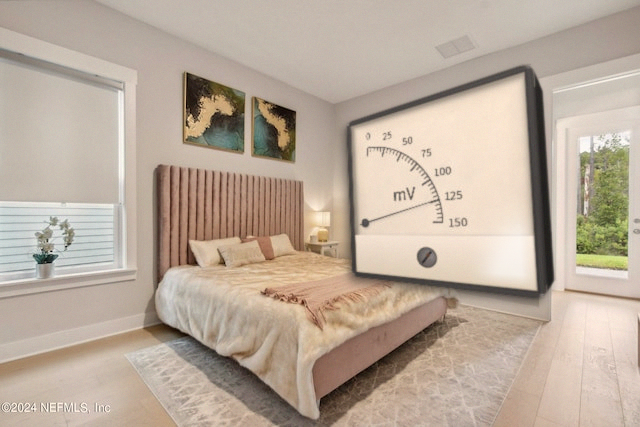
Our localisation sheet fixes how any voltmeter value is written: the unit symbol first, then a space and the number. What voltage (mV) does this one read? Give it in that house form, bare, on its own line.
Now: mV 125
